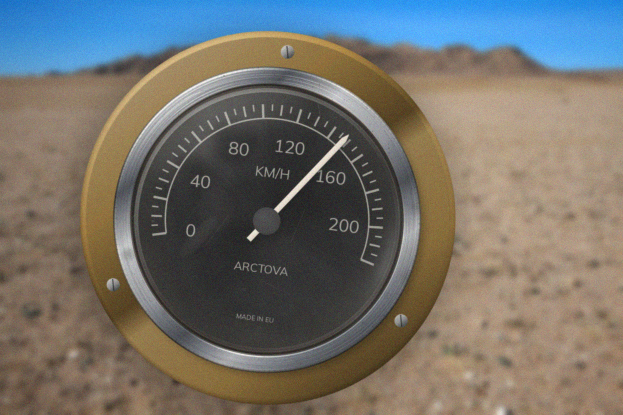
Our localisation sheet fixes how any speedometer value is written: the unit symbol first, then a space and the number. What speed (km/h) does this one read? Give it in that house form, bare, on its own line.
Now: km/h 147.5
